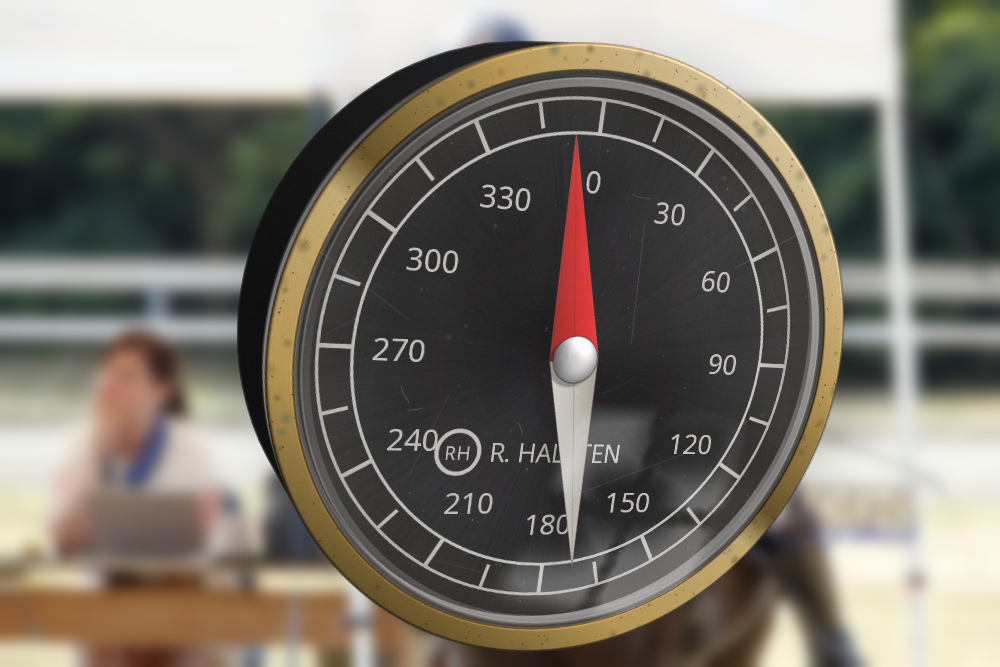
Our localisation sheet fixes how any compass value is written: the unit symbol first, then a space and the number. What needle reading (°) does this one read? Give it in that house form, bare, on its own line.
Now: ° 352.5
